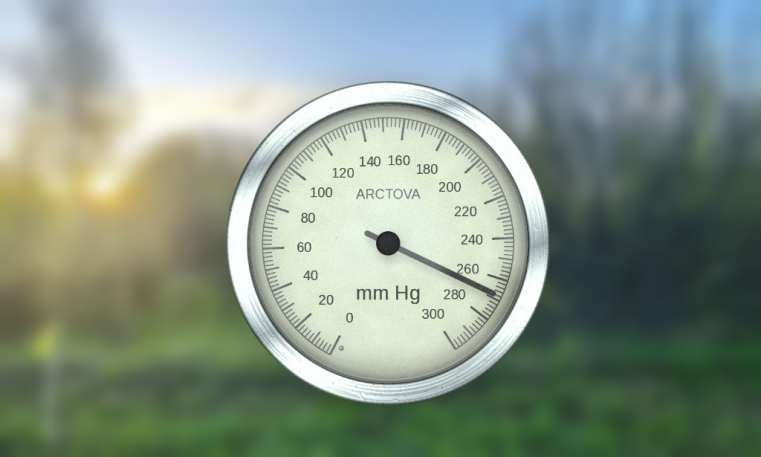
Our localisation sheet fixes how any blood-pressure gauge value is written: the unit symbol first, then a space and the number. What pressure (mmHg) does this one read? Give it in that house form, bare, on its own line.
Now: mmHg 268
